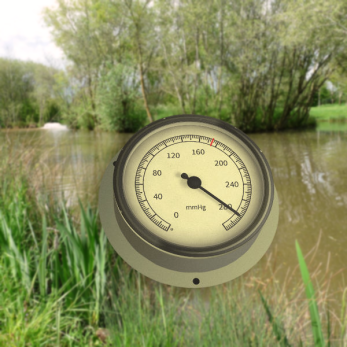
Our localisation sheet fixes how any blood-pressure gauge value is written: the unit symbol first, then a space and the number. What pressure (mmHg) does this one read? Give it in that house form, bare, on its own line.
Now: mmHg 280
